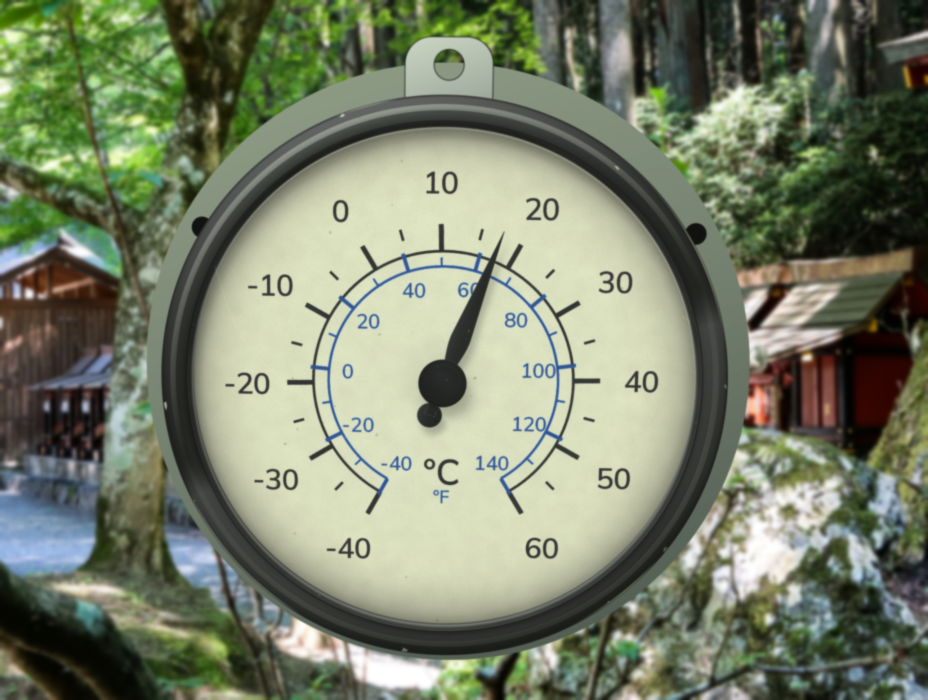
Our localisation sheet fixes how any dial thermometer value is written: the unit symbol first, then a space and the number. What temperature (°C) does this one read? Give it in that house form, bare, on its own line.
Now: °C 17.5
